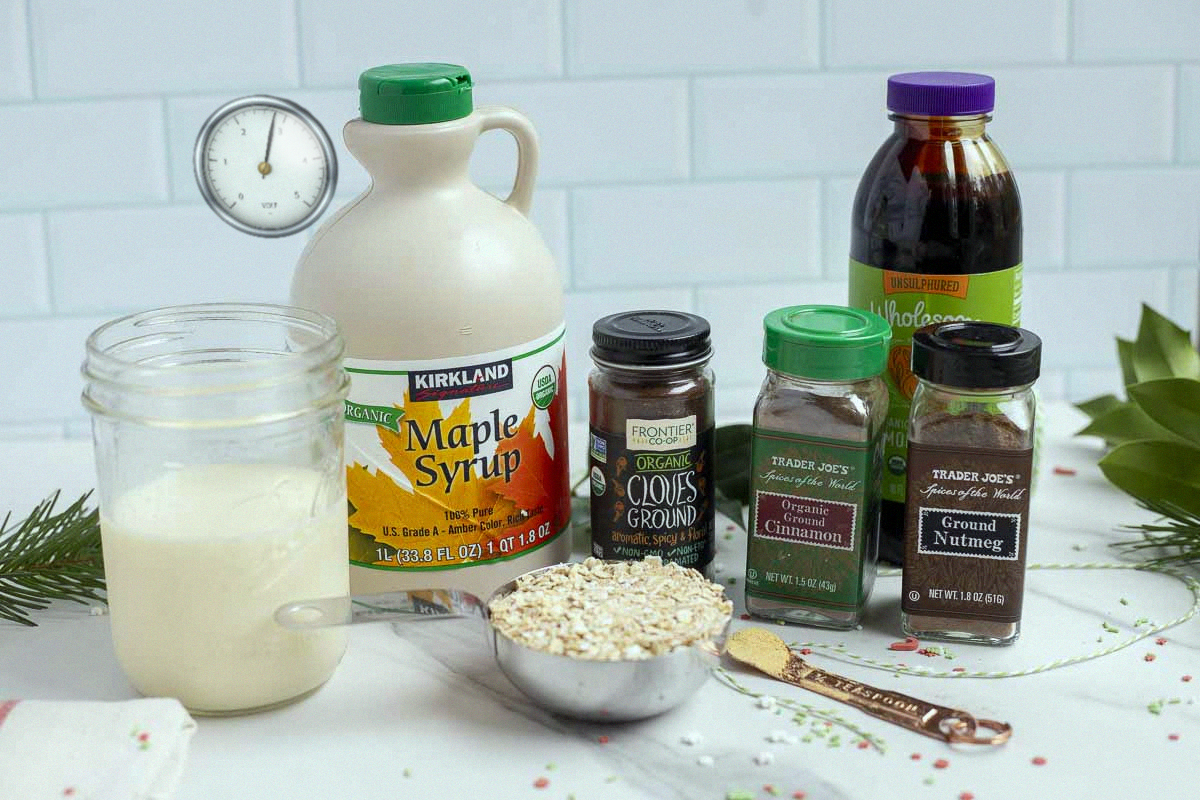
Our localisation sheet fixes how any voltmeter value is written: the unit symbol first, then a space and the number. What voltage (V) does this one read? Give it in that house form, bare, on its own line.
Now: V 2.8
